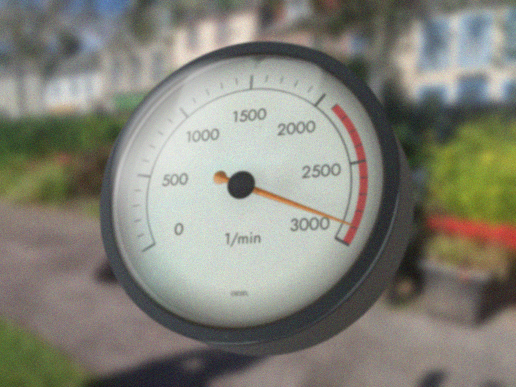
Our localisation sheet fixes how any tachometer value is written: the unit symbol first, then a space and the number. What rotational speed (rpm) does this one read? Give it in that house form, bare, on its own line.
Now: rpm 2900
